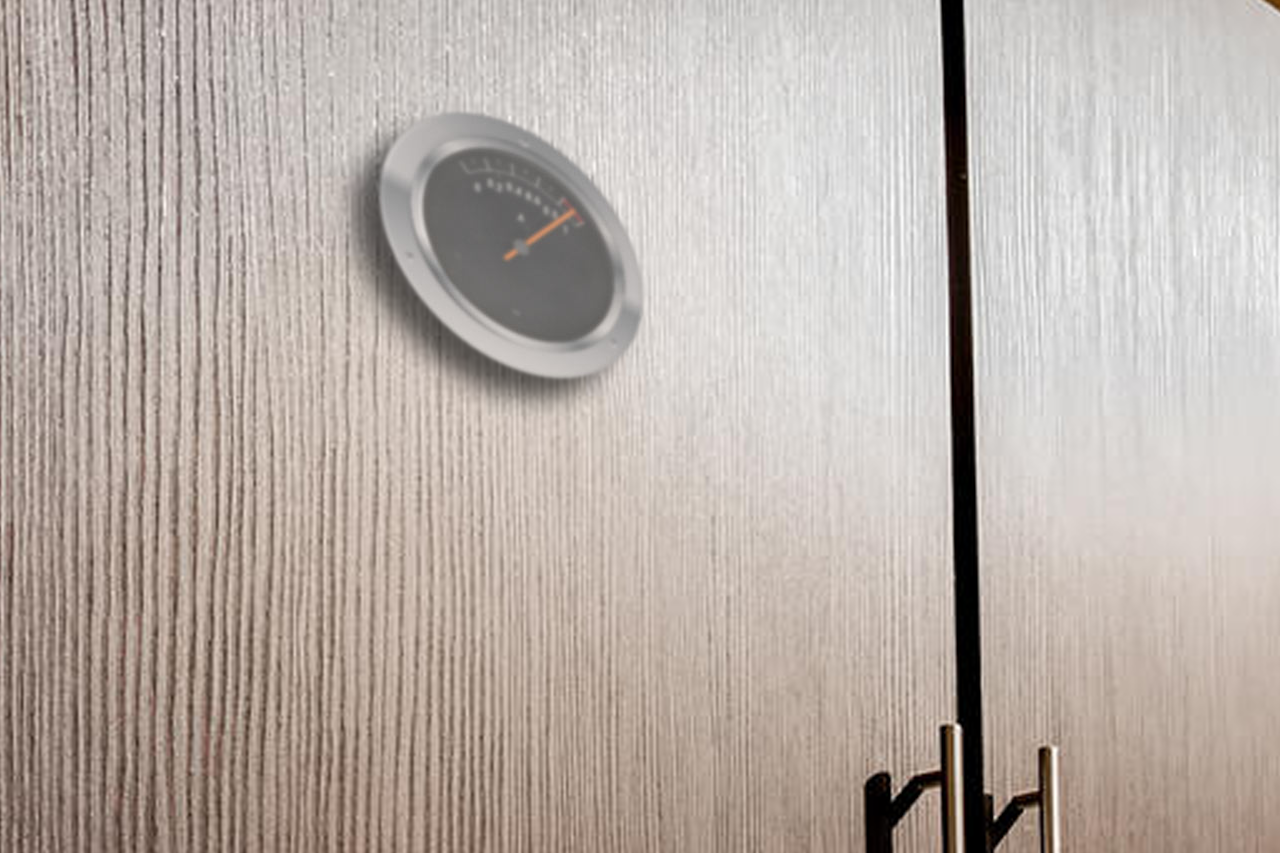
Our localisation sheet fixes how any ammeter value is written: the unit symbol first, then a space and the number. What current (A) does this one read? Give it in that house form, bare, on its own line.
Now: A 0.9
